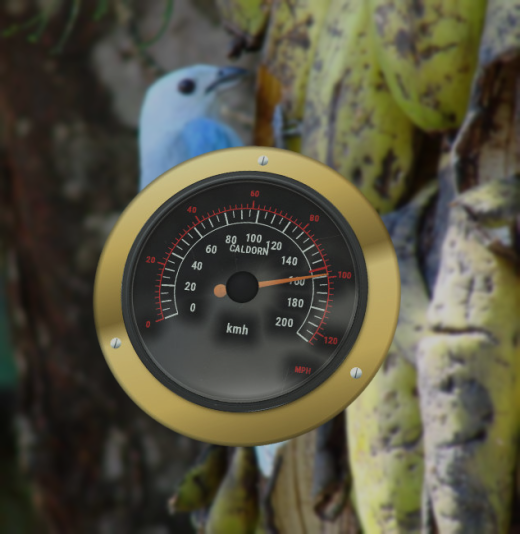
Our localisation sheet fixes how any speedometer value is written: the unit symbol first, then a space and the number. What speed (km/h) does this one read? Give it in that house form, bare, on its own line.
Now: km/h 160
